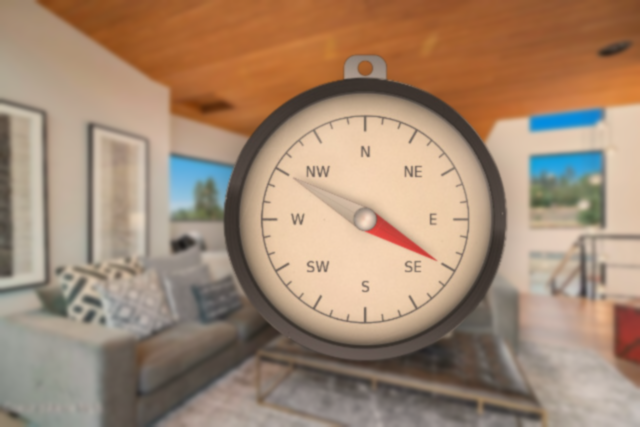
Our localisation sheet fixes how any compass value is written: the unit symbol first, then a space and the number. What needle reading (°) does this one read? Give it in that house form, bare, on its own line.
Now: ° 120
